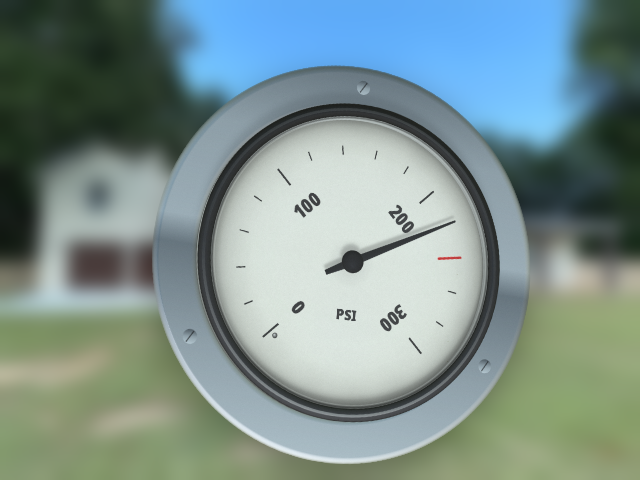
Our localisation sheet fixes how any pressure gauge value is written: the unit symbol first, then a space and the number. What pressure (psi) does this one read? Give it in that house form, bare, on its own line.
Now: psi 220
